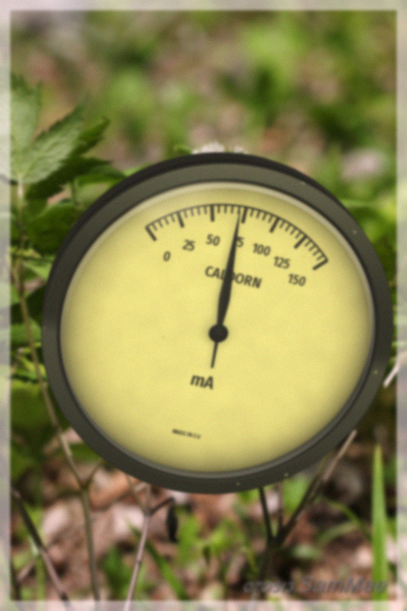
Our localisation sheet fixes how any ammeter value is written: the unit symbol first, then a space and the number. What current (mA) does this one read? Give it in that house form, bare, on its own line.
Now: mA 70
